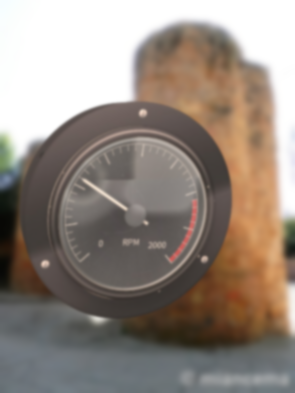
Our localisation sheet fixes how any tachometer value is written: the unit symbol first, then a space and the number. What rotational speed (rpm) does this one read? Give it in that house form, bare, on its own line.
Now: rpm 550
